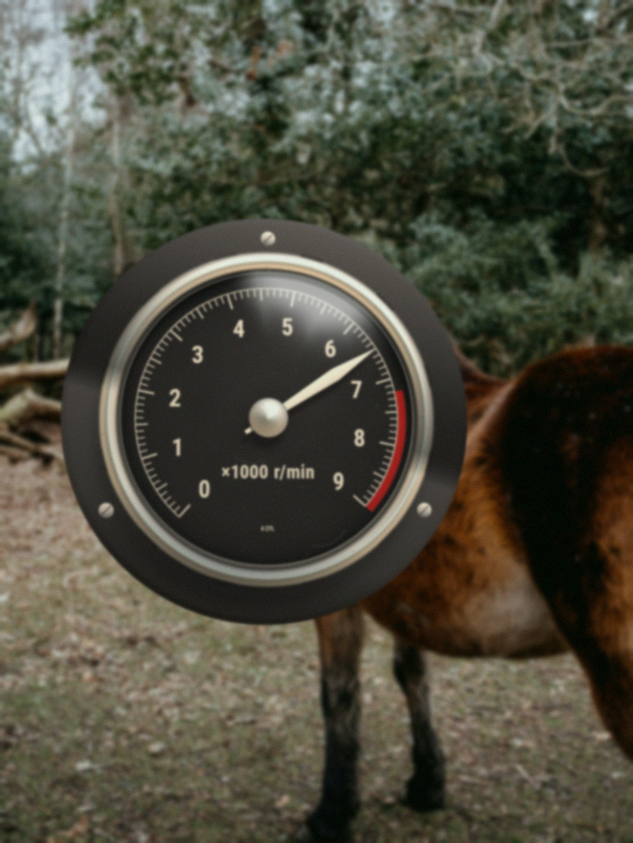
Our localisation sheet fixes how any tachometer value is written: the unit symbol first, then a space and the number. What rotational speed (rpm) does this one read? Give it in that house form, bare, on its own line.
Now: rpm 6500
